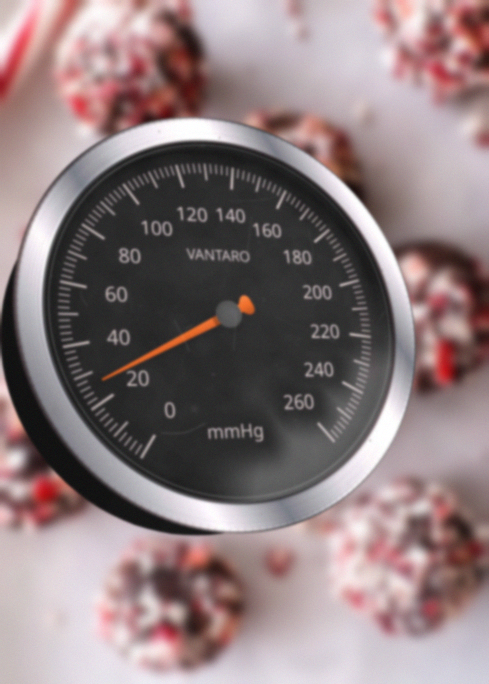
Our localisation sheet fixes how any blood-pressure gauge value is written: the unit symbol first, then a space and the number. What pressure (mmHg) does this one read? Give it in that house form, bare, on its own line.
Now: mmHg 26
